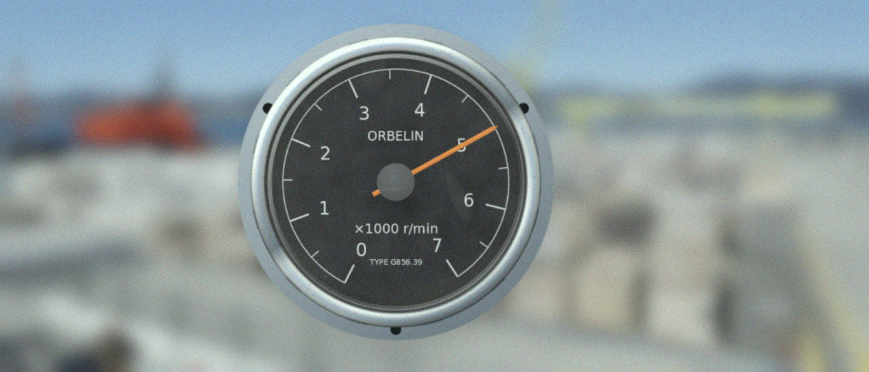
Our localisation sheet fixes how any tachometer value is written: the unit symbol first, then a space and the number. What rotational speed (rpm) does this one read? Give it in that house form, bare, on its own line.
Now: rpm 5000
